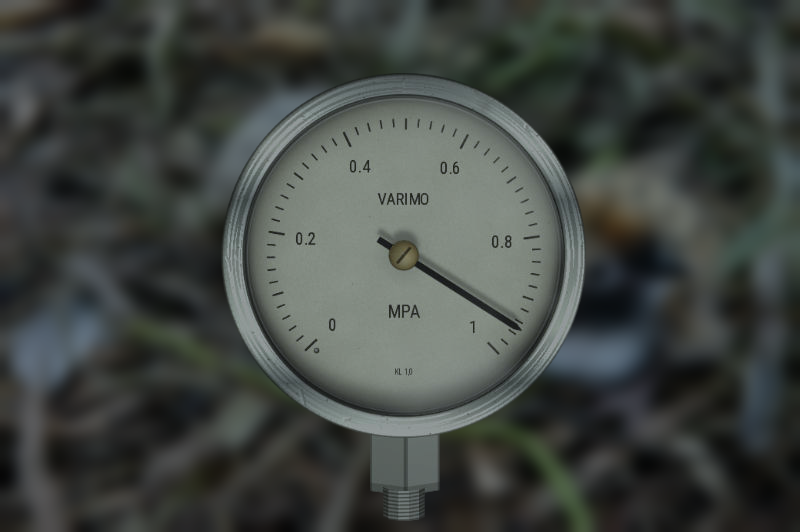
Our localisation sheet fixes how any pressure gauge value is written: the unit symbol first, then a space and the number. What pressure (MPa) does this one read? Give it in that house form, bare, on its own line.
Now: MPa 0.95
